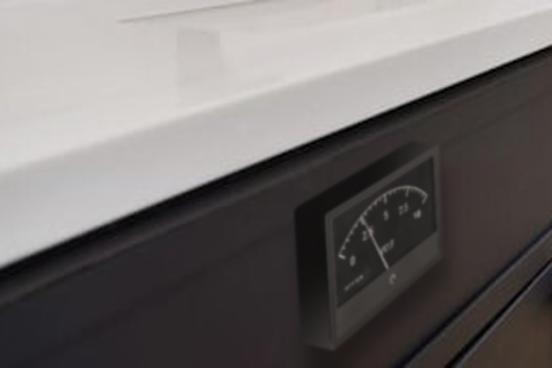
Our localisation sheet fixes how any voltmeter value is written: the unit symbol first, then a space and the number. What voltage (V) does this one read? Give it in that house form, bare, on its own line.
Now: V 2.5
